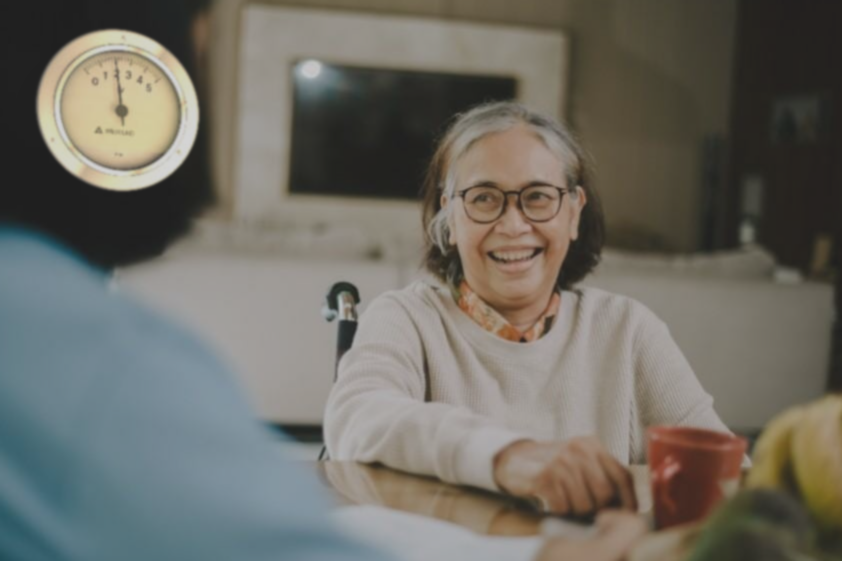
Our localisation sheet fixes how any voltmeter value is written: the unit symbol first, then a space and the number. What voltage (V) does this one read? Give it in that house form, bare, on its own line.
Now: V 2
